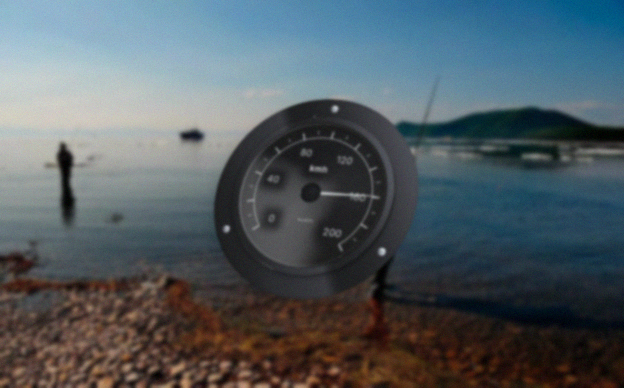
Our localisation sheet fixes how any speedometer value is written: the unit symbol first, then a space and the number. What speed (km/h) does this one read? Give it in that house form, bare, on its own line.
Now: km/h 160
